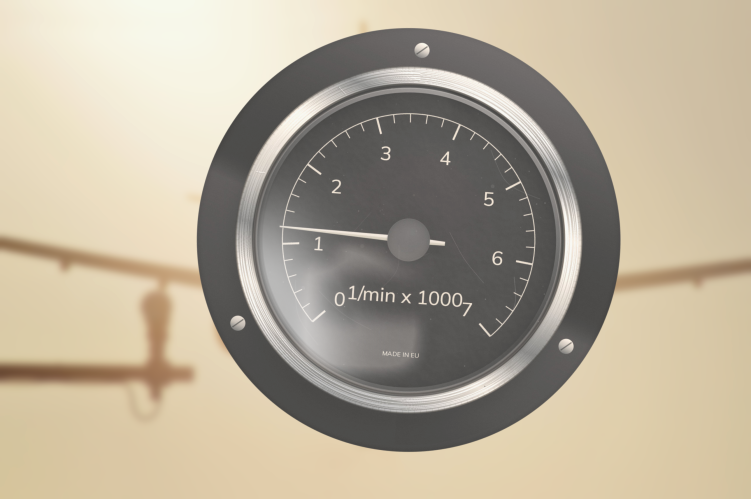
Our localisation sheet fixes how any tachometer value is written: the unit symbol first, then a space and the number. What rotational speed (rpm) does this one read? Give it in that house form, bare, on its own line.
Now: rpm 1200
